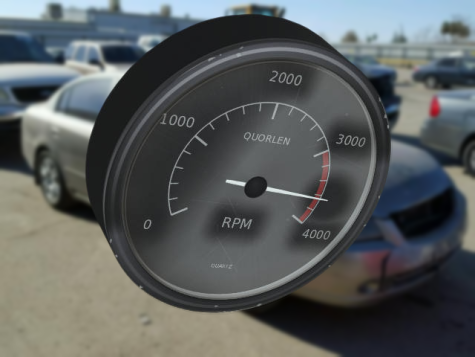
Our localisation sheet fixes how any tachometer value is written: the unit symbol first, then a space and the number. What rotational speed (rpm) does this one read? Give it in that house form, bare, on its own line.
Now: rpm 3600
